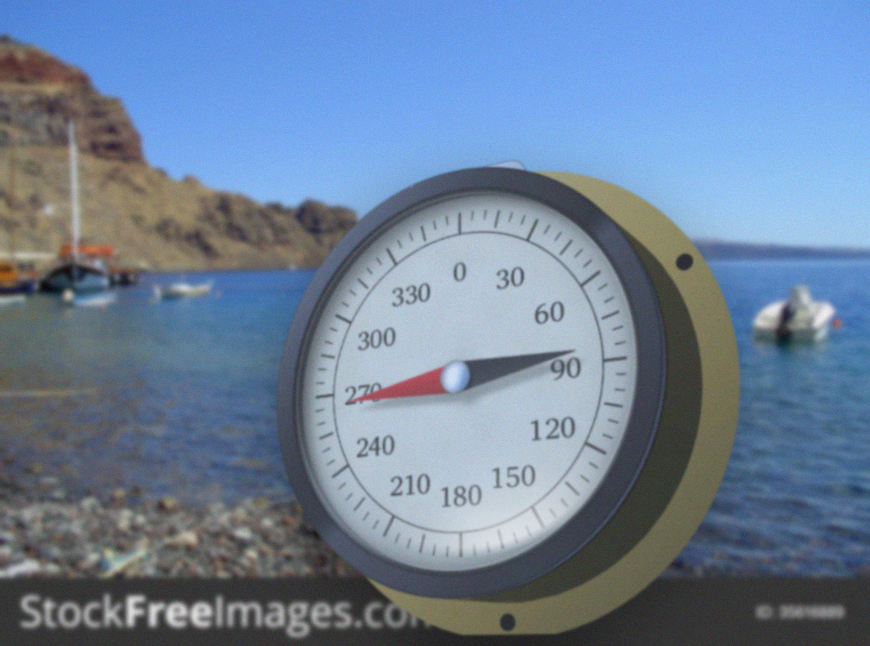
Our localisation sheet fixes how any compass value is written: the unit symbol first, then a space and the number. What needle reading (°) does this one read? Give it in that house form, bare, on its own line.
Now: ° 265
